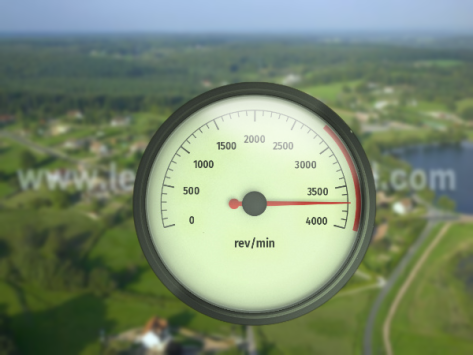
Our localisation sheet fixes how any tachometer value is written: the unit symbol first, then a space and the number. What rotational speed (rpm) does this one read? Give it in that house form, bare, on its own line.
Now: rpm 3700
